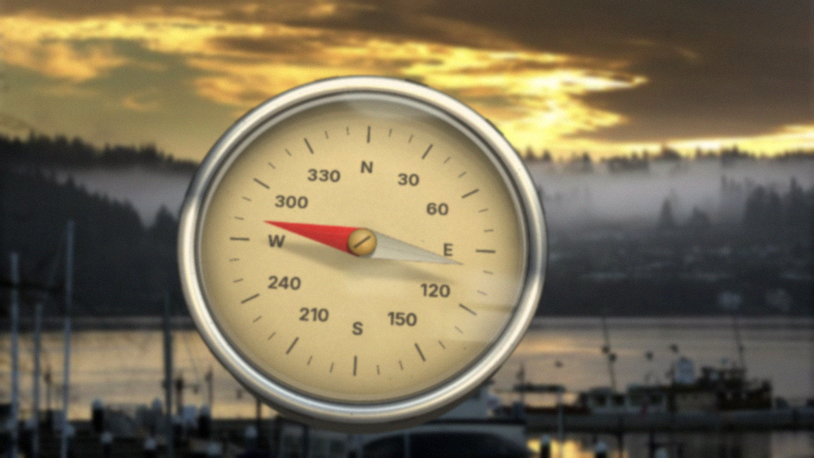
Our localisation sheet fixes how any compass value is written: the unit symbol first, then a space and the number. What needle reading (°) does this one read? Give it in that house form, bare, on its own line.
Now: ° 280
